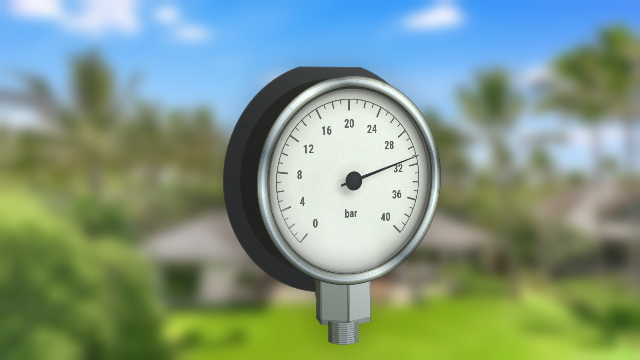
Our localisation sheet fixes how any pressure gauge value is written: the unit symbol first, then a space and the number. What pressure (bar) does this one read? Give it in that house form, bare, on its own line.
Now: bar 31
